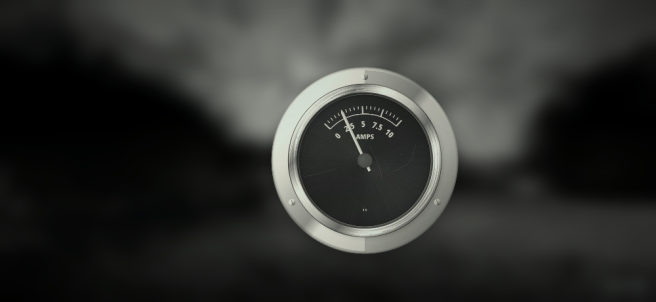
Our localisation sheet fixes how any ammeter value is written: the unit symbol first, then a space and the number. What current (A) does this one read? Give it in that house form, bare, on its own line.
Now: A 2.5
